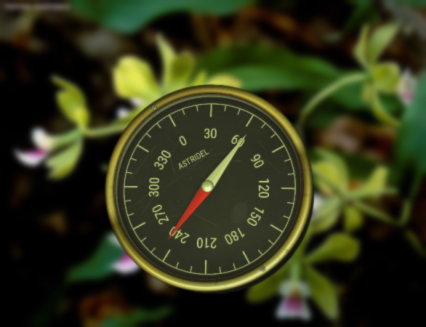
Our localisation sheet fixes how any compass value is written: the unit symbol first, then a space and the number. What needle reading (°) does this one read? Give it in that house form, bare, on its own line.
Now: ° 245
